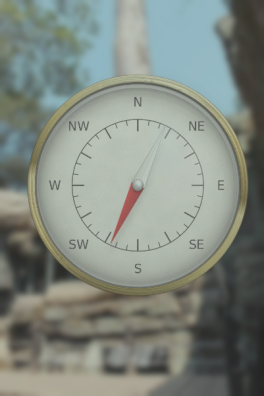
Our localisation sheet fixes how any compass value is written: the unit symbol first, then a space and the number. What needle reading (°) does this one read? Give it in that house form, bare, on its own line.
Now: ° 205
